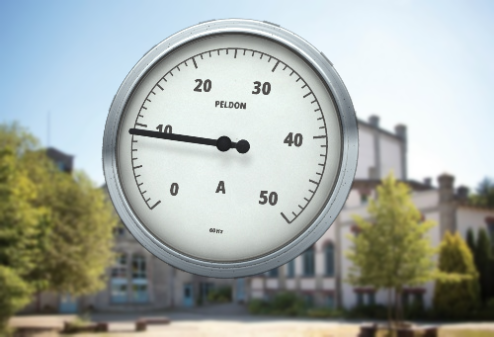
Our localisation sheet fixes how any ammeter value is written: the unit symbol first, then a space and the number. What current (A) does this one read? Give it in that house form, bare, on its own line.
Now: A 9
